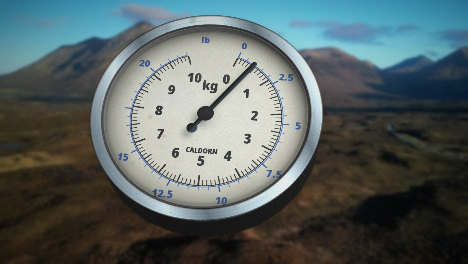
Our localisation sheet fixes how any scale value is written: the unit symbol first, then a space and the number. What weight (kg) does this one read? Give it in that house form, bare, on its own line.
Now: kg 0.5
